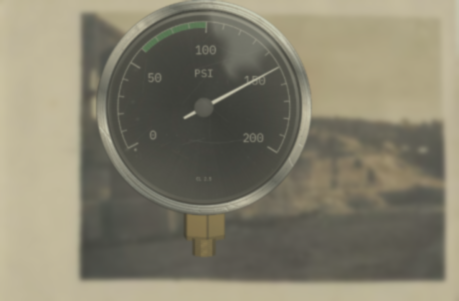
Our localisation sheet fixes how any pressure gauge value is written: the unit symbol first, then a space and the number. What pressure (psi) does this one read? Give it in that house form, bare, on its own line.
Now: psi 150
